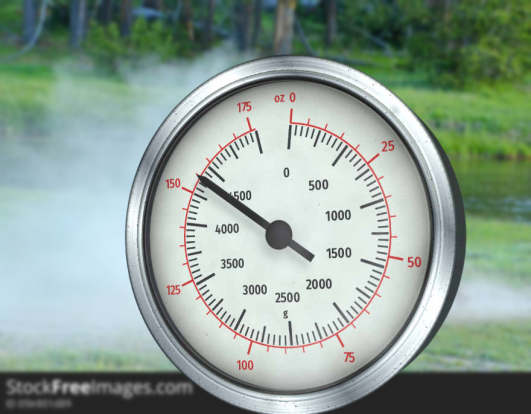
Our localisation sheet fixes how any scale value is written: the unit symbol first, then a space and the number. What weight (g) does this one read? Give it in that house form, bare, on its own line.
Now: g 4400
